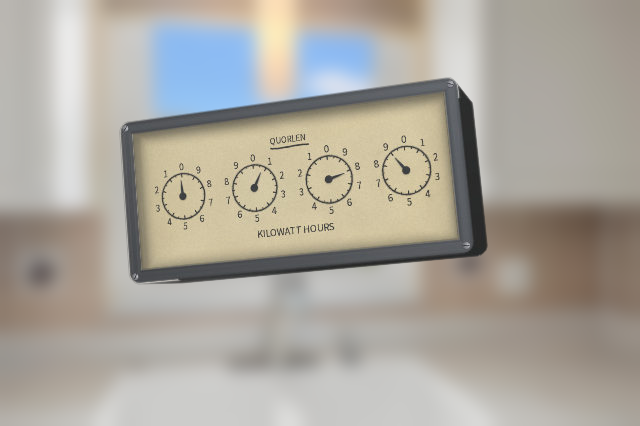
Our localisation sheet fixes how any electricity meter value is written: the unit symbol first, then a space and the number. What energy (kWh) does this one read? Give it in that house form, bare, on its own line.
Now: kWh 79
